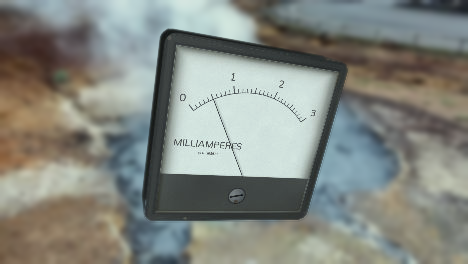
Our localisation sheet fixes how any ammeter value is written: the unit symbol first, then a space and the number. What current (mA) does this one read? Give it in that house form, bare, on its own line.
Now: mA 0.5
